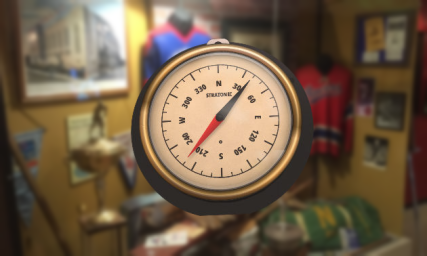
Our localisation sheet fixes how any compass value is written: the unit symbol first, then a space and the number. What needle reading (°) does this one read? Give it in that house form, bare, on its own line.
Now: ° 220
